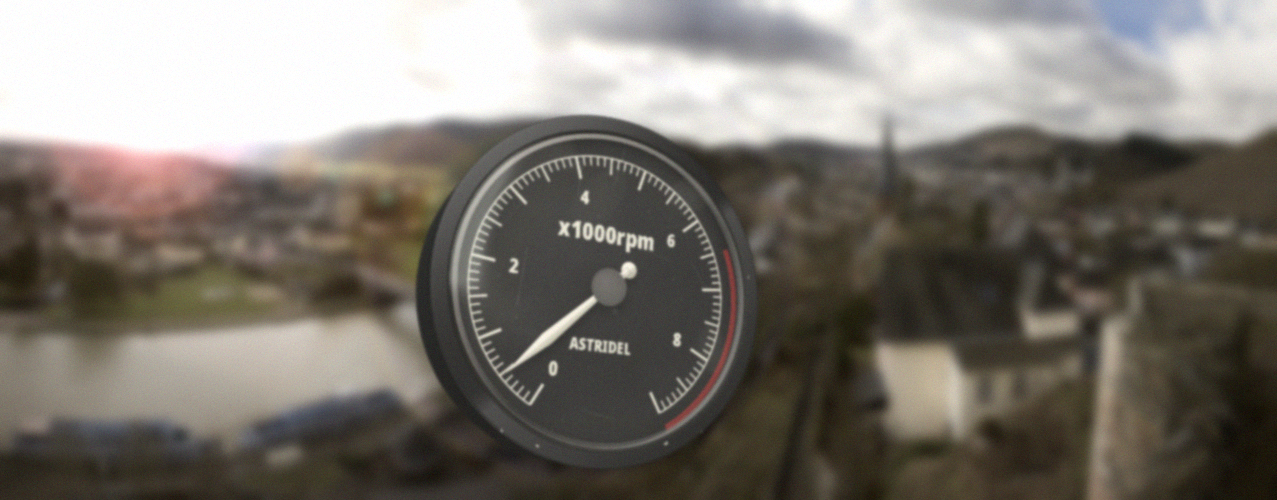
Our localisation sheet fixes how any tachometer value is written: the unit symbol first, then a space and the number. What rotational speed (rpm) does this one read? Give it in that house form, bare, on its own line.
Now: rpm 500
